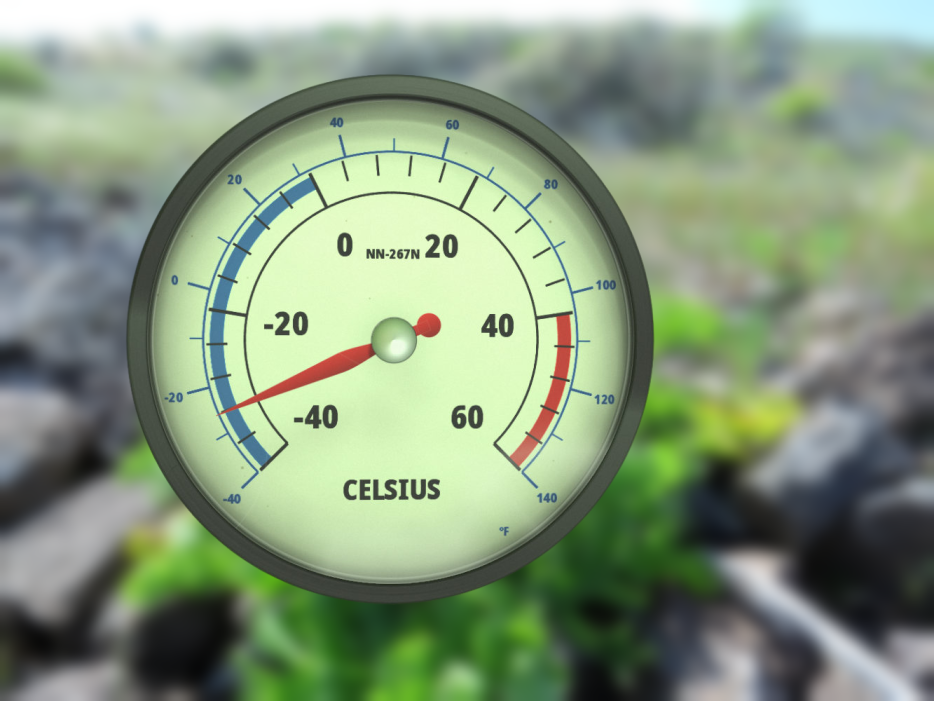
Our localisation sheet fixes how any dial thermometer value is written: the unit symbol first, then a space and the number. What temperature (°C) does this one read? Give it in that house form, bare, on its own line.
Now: °C -32
